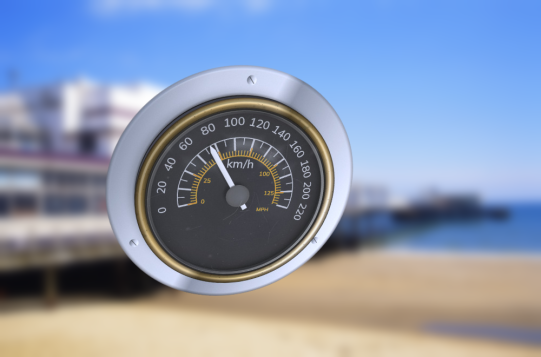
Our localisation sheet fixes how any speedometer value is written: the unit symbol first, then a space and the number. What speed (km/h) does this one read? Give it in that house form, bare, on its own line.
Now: km/h 75
